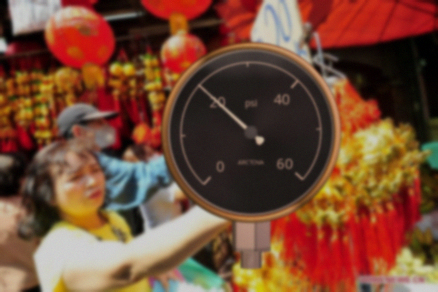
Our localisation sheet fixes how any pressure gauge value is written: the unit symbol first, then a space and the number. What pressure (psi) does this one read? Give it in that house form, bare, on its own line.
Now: psi 20
